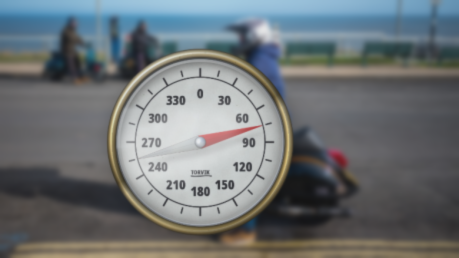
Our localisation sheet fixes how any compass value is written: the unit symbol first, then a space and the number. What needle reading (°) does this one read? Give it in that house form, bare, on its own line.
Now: ° 75
